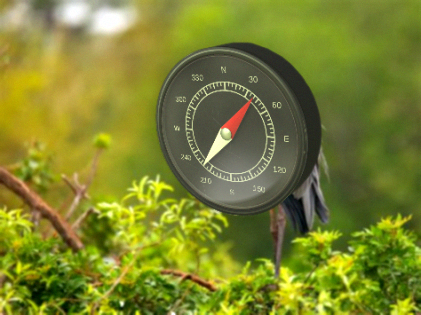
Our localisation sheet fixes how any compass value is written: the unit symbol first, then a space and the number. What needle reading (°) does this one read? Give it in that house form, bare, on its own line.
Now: ° 40
